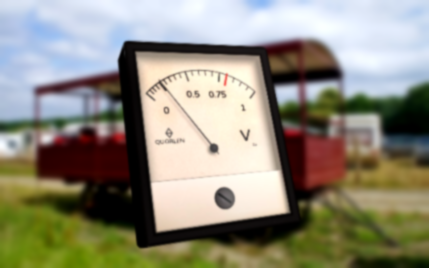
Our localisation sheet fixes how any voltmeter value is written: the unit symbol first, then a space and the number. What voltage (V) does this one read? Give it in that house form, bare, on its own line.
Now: V 0.25
